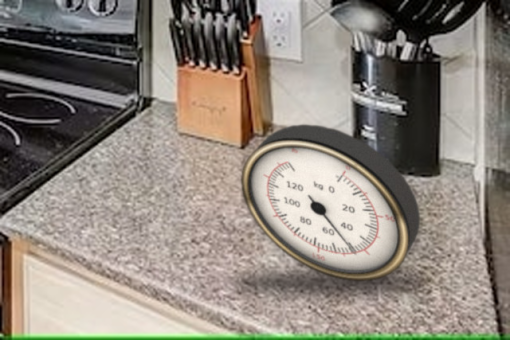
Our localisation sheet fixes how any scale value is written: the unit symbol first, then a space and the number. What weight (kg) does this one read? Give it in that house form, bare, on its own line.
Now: kg 50
